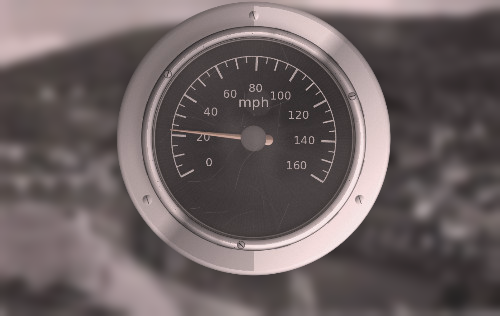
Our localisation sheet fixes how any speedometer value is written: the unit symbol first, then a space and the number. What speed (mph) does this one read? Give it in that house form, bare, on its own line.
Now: mph 22.5
